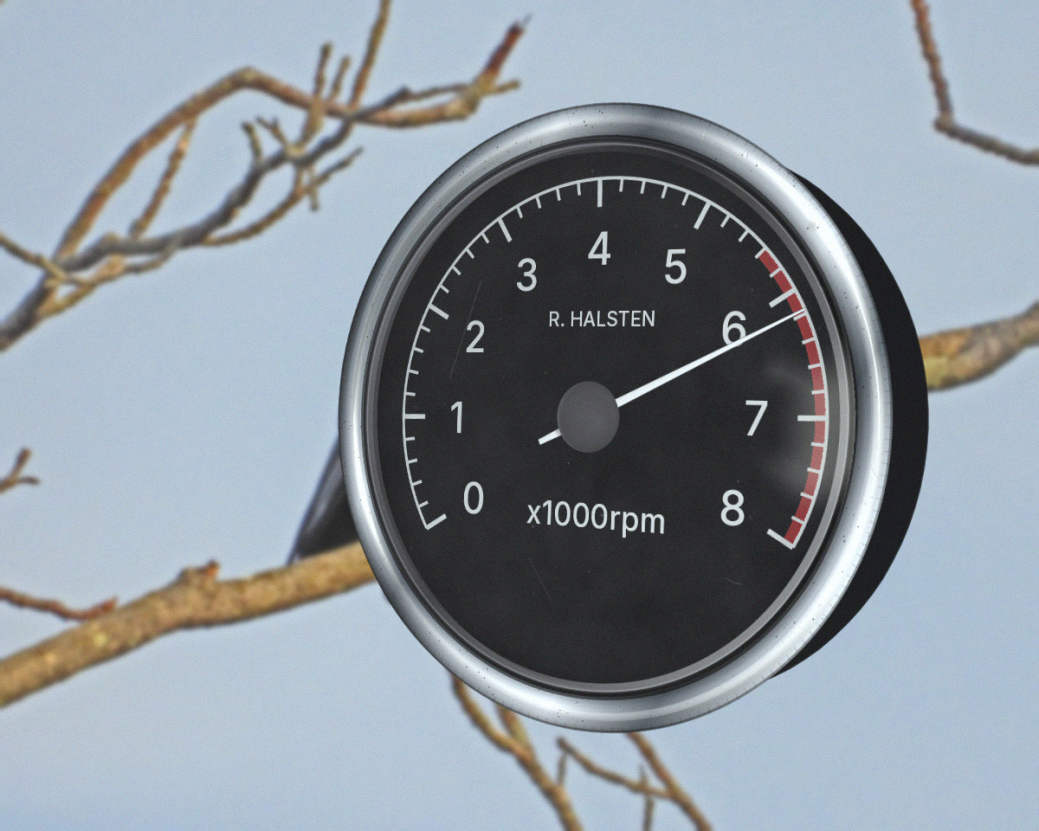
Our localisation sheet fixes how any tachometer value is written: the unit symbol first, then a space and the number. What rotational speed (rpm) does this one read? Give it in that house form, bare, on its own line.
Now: rpm 6200
